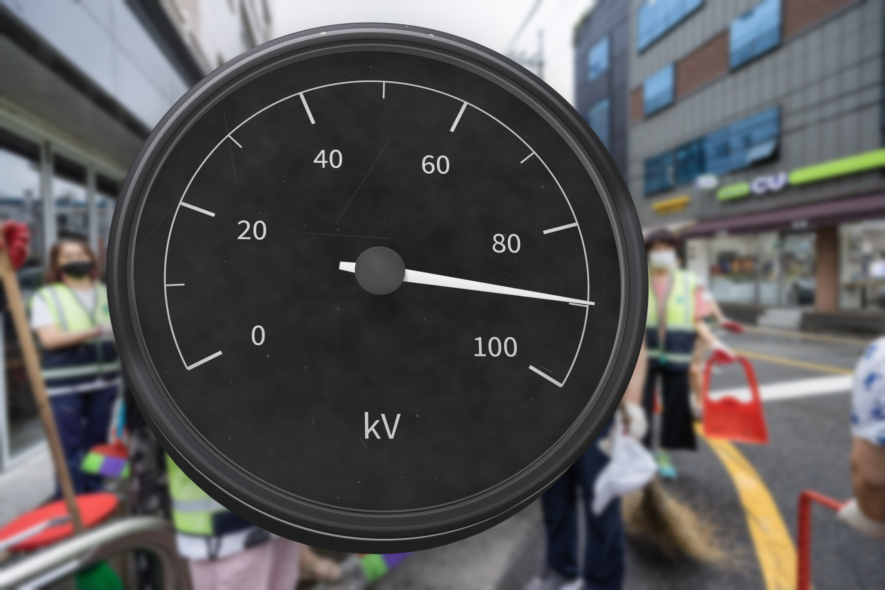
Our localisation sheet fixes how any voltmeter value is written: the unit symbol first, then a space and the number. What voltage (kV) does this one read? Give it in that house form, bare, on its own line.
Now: kV 90
